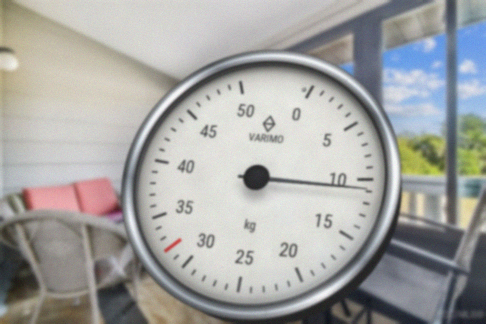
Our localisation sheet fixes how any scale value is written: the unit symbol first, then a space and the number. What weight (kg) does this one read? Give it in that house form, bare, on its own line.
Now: kg 11
